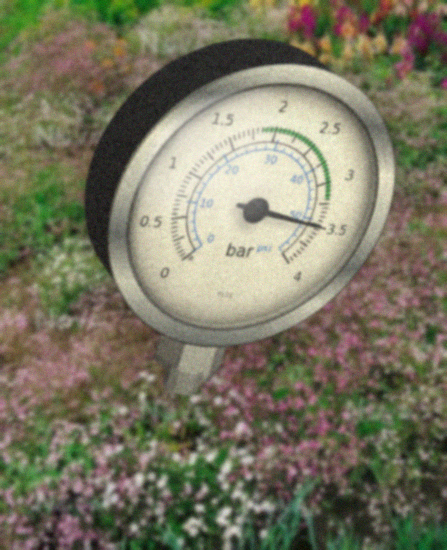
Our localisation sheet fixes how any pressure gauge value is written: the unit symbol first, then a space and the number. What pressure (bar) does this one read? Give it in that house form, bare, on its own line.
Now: bar 3.5
